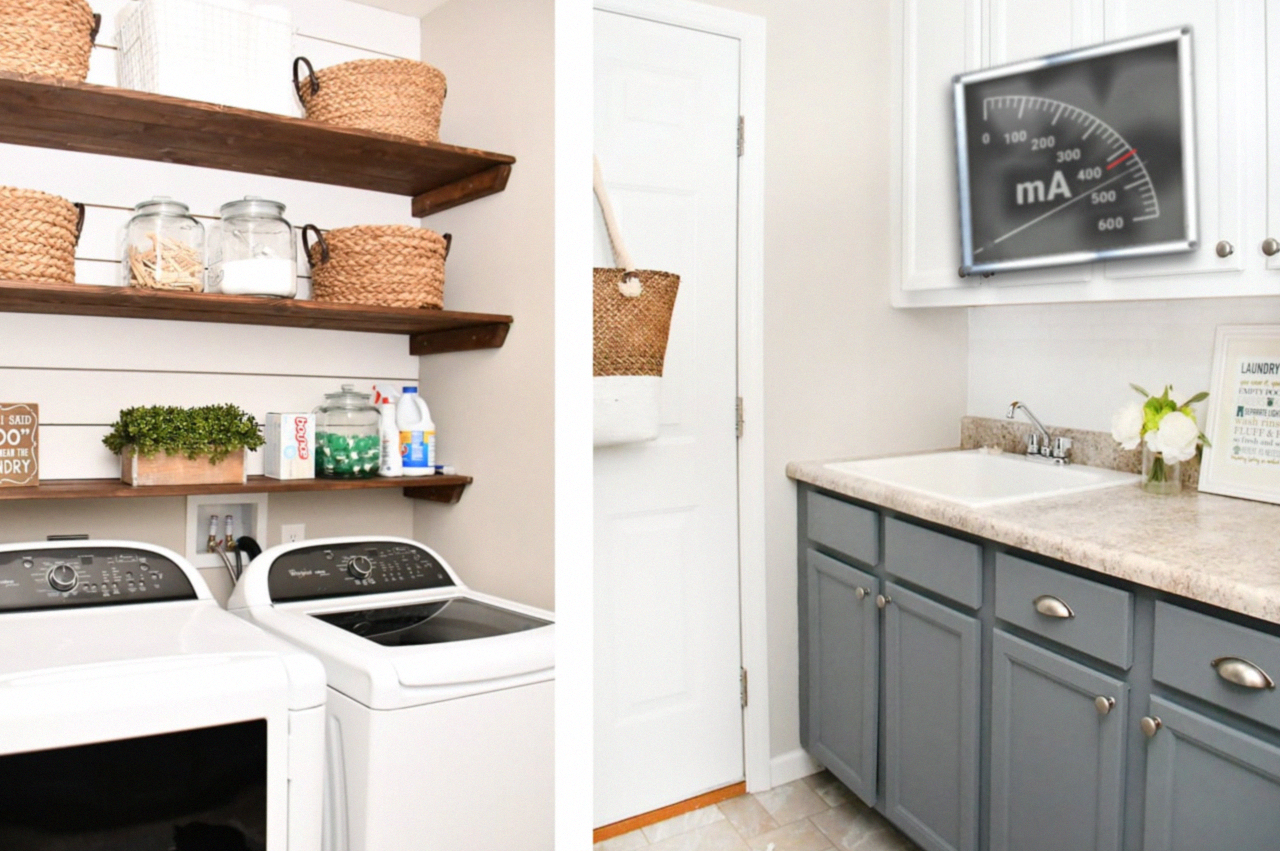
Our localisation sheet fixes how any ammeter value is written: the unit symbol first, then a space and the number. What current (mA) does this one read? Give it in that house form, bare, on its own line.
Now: mA 460
